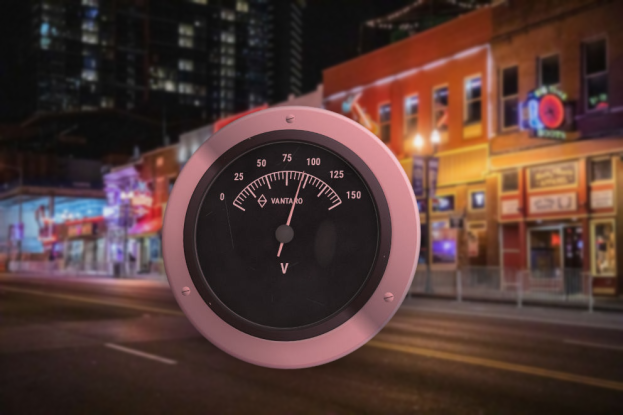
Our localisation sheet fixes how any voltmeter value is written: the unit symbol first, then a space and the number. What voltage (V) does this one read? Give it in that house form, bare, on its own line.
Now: V 95
